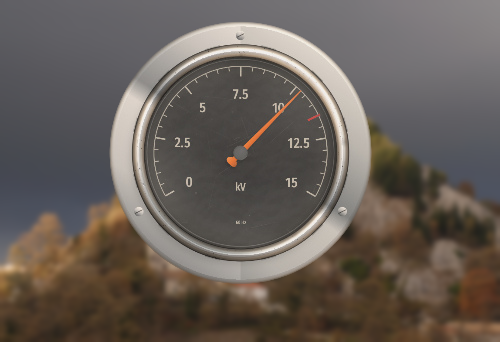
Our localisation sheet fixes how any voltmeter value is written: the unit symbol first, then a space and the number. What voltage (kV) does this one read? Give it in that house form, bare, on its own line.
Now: kV 10.25
